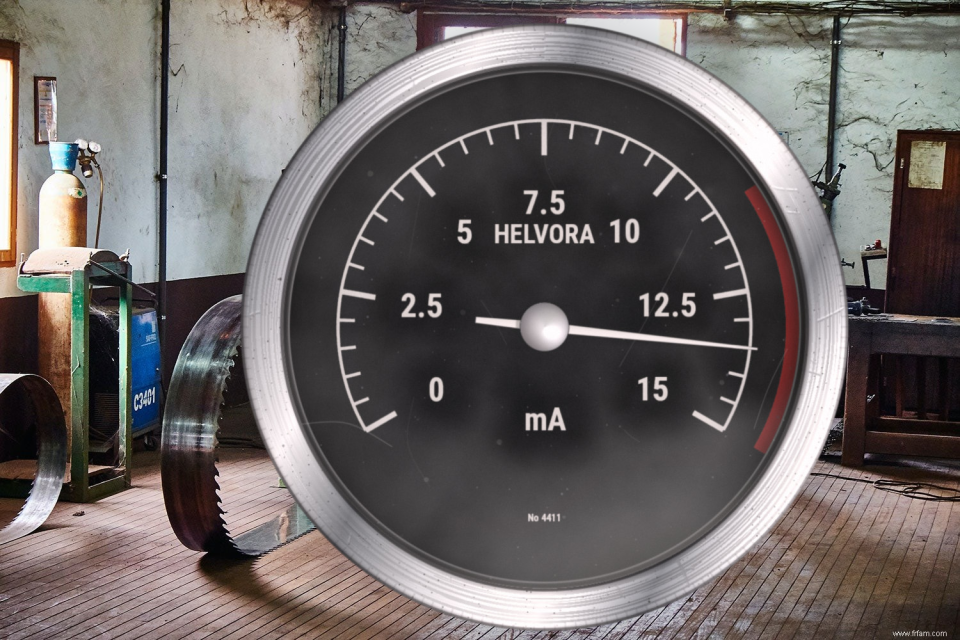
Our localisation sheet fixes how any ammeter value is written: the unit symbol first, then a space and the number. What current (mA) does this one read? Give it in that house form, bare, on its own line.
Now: mA 13.5
